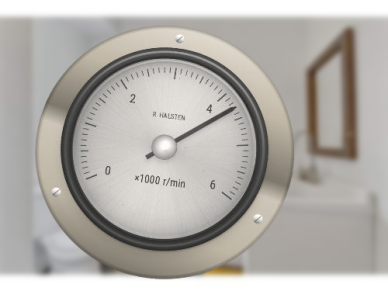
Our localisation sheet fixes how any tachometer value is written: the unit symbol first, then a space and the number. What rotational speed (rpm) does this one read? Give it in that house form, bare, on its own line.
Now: rpm 4300
